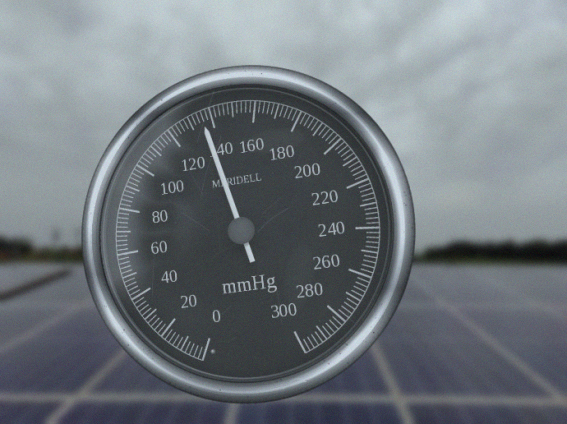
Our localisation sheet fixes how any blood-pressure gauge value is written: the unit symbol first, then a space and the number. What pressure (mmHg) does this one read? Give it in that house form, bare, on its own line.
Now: mmHg 136
